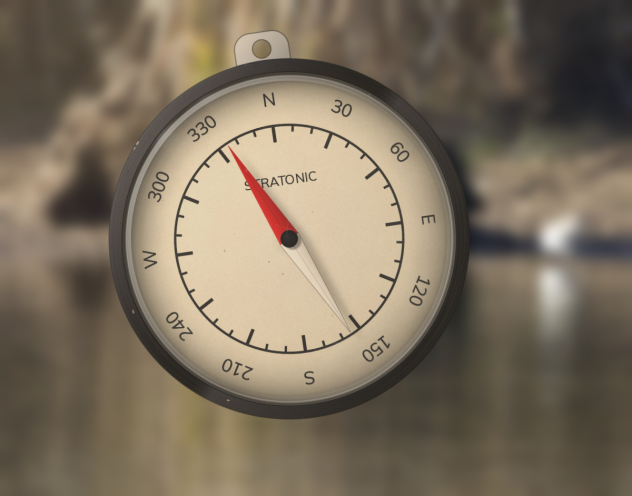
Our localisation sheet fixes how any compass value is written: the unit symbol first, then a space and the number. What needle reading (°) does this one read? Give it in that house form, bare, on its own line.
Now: ° 335
